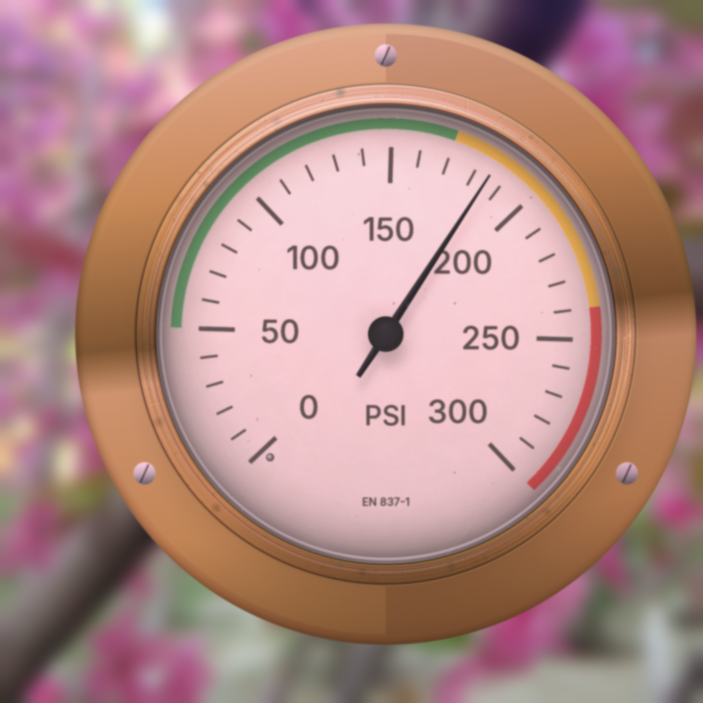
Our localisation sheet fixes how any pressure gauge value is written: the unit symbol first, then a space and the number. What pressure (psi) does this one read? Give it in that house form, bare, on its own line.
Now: psi 185
